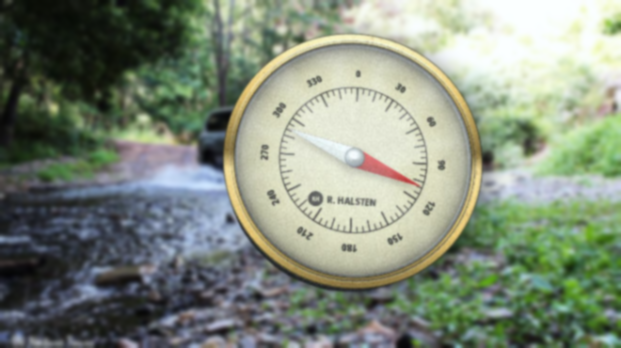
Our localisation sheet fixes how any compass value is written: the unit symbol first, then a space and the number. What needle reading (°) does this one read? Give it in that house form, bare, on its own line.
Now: ° 110
